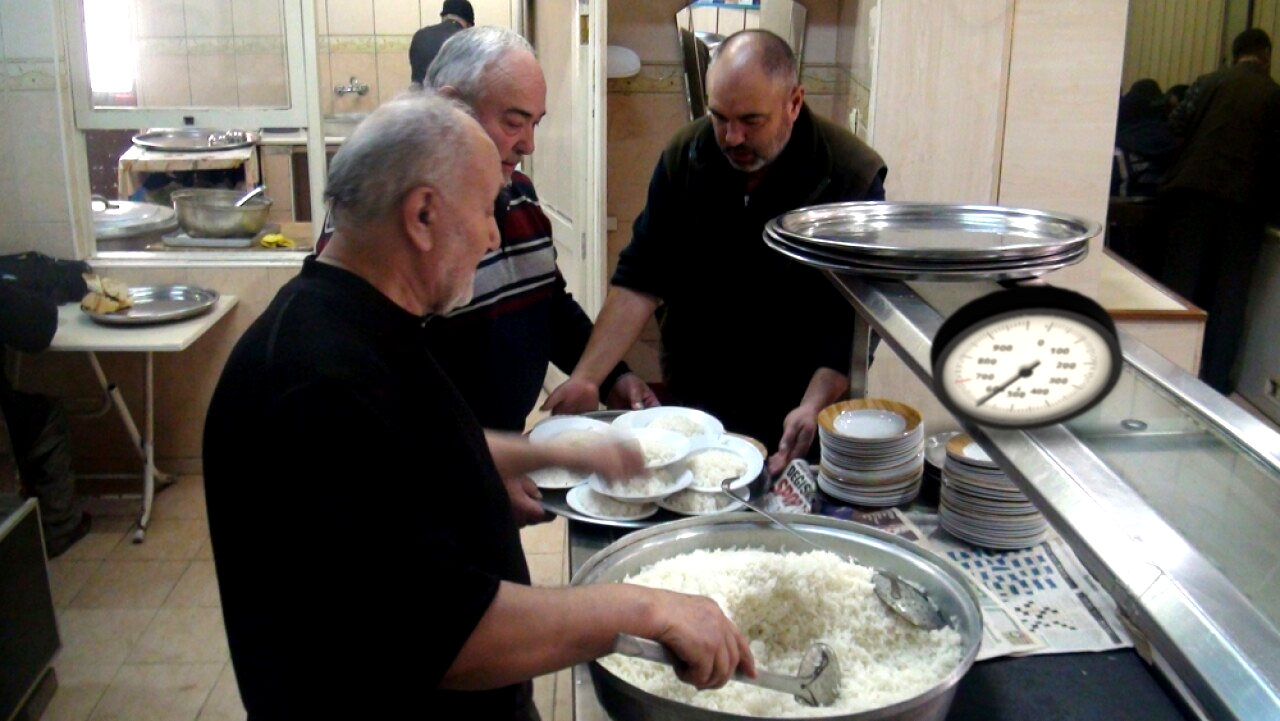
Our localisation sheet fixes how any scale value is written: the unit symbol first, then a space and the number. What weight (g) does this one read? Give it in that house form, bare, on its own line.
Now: g 600
